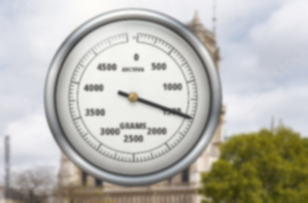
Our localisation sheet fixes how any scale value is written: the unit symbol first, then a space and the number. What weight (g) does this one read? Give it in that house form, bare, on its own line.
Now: g 1500
